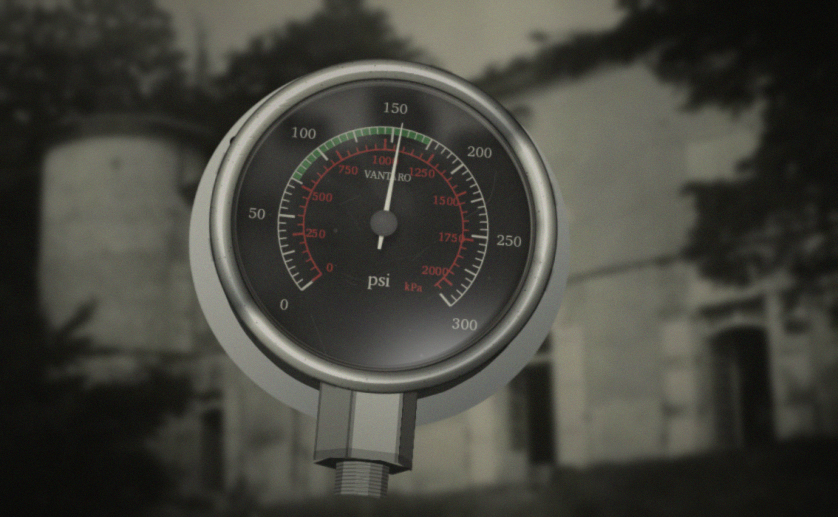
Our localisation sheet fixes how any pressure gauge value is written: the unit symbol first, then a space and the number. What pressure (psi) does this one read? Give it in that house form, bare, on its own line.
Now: psi 155
